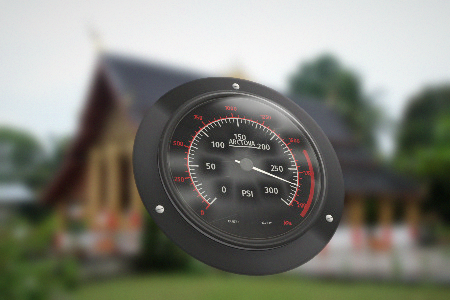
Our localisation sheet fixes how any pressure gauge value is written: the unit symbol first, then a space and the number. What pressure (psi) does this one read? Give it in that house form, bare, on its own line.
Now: psi 275
